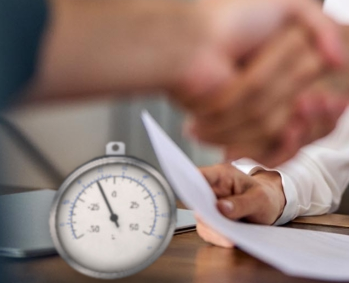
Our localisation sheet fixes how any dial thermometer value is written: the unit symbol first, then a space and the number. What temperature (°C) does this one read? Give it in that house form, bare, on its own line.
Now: °C -10
